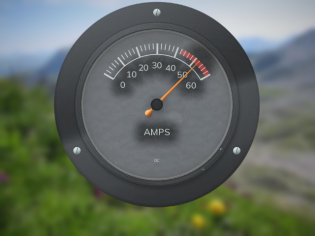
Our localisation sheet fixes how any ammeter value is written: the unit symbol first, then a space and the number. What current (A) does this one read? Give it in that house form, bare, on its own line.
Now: A 52
